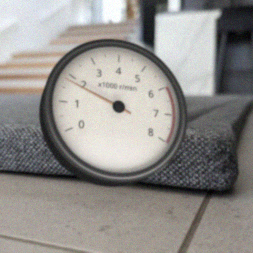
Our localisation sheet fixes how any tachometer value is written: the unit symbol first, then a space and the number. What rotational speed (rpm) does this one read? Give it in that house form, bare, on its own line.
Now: rpm 1750
